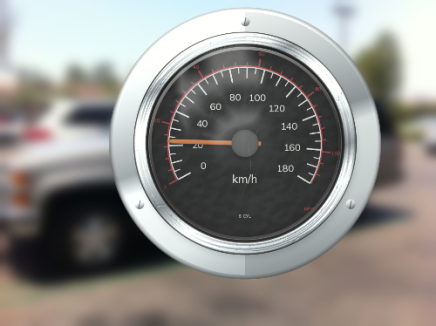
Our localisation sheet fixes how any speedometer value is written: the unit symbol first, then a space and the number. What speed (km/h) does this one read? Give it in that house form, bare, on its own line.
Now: km/h 22.5
